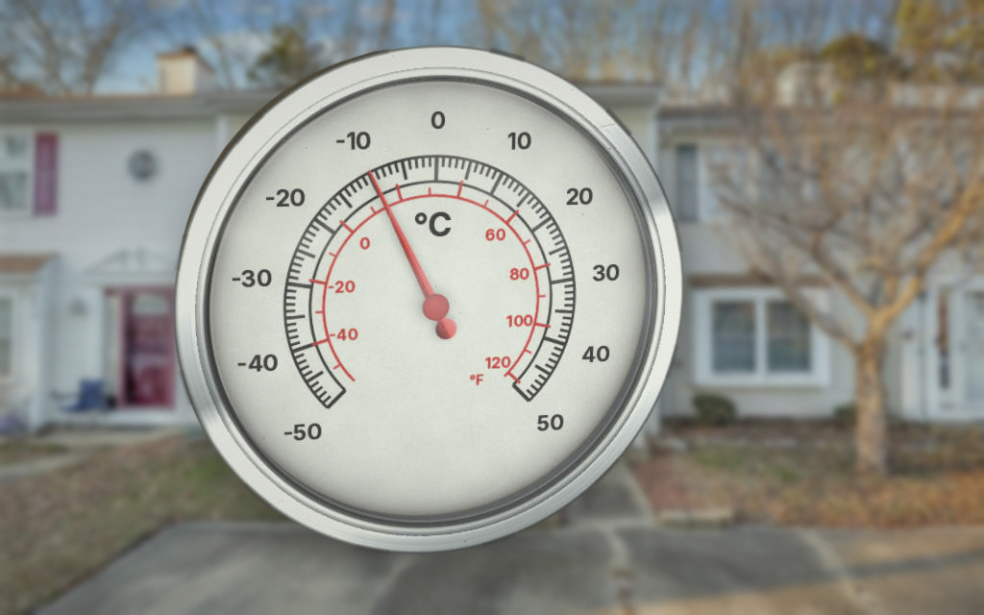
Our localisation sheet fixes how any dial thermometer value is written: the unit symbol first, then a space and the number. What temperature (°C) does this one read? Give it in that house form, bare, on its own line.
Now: °C -10
